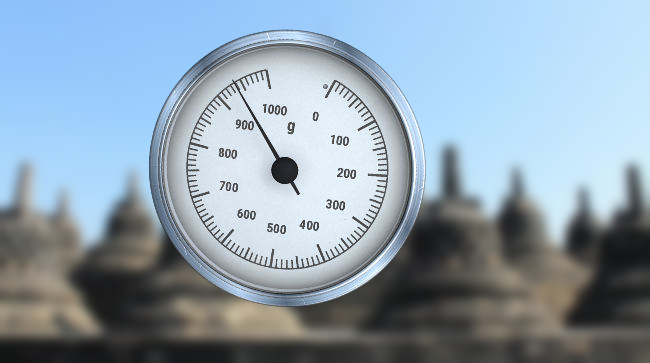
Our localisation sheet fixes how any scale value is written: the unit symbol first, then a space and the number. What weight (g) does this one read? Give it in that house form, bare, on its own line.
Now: g 940
